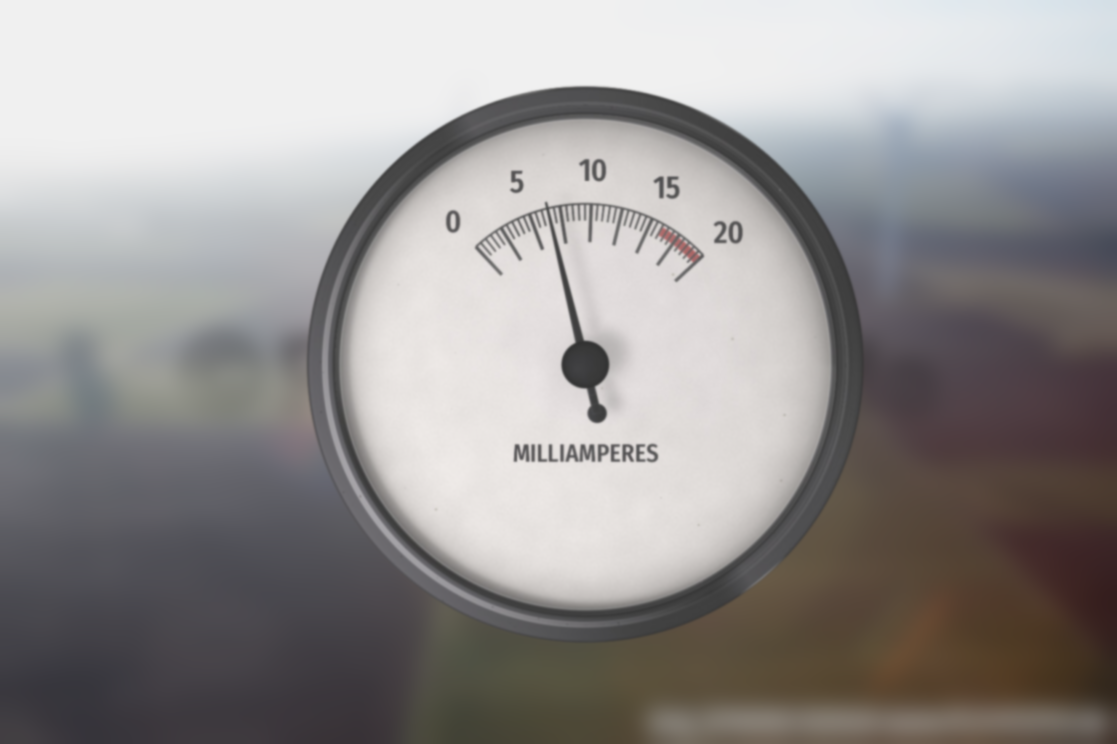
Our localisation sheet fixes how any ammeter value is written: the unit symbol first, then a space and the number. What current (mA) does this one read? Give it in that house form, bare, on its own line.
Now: mA 6.5
